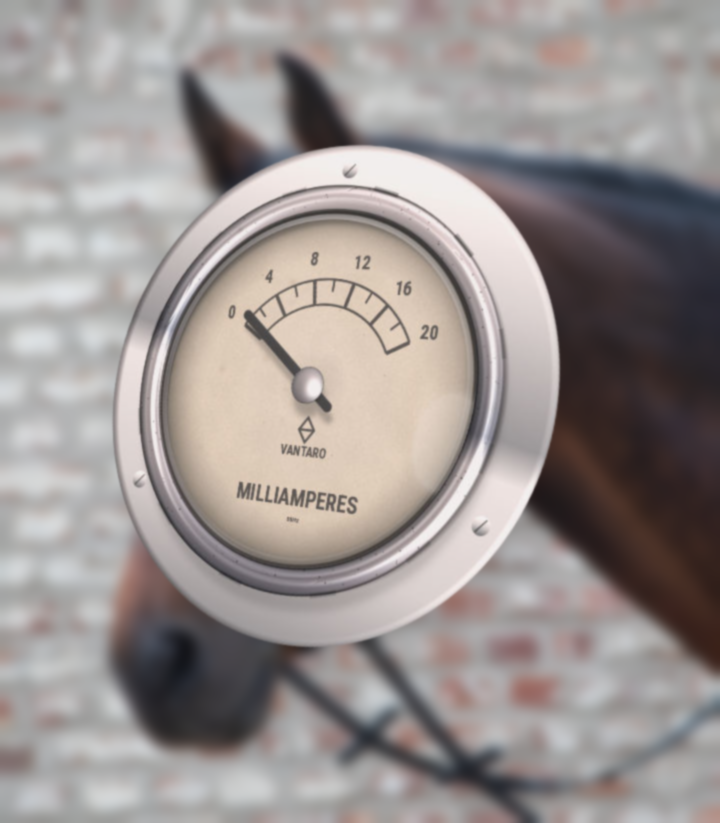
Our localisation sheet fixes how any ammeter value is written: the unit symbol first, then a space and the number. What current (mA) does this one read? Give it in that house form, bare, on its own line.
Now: mA 1
